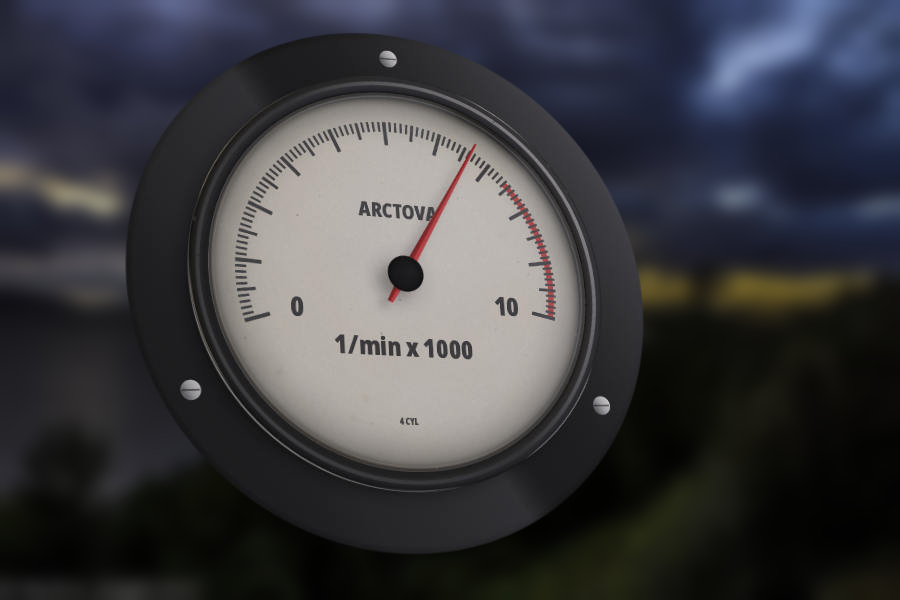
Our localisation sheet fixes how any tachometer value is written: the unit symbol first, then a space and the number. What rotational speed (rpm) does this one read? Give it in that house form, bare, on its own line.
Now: rpm 6600
